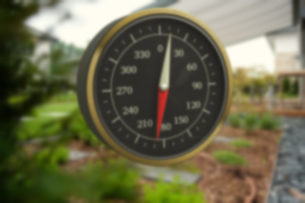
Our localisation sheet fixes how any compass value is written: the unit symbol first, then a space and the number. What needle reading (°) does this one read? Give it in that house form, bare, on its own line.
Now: ° 190
